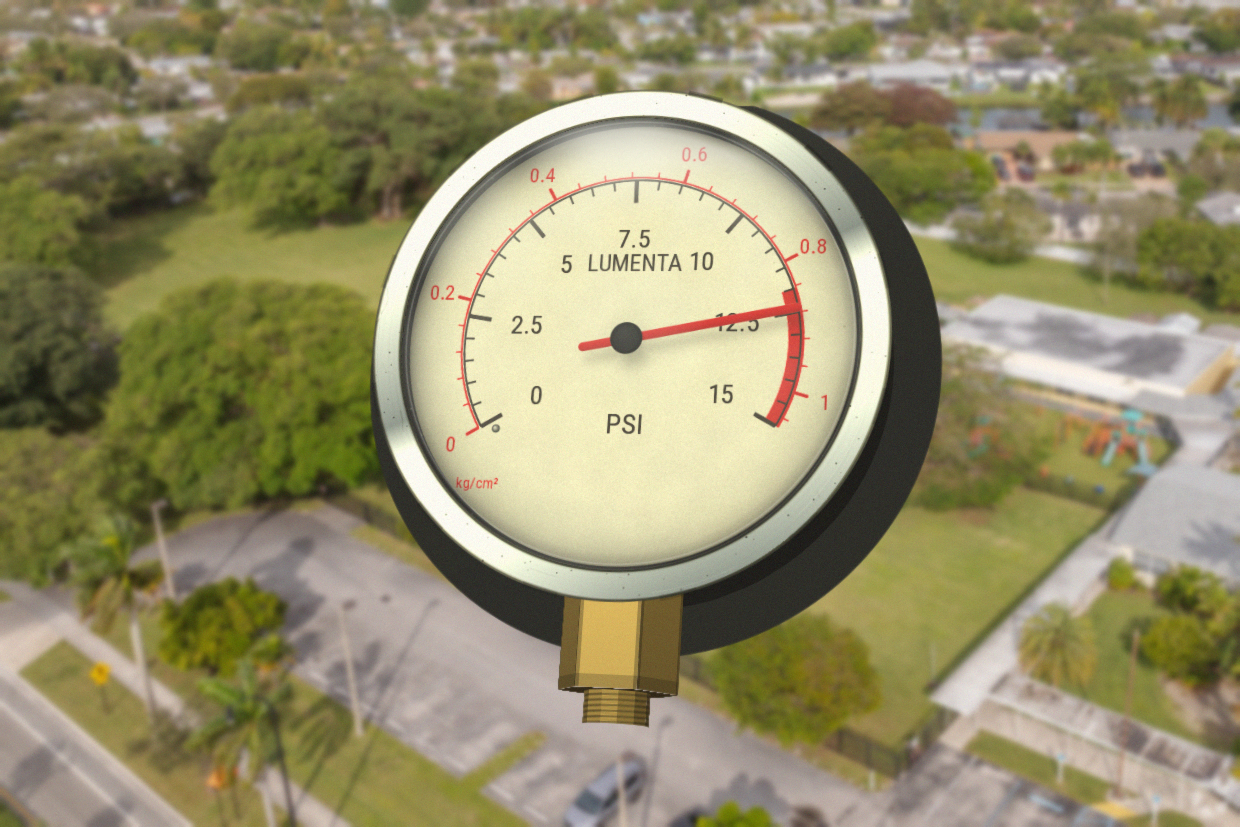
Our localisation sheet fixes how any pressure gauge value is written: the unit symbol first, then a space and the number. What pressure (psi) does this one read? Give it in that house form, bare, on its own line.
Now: psi 12.5
